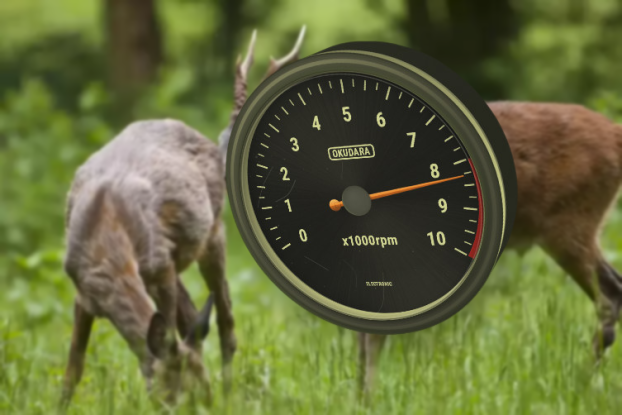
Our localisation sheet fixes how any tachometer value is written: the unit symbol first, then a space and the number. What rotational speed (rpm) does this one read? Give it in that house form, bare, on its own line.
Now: rpm 8250
